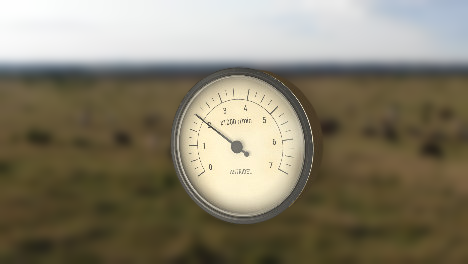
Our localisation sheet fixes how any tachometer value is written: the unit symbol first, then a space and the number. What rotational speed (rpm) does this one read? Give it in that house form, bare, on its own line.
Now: rpm 2000
